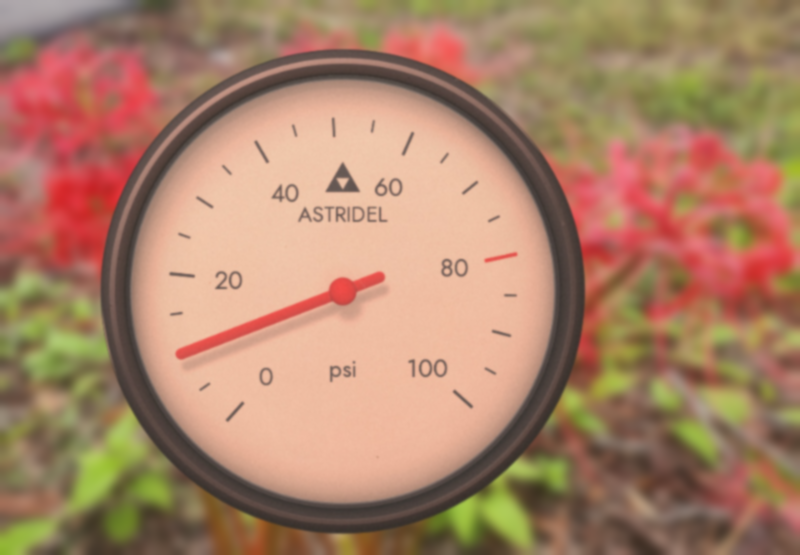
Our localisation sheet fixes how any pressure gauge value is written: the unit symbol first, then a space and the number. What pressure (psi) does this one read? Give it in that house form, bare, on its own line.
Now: psi 10
